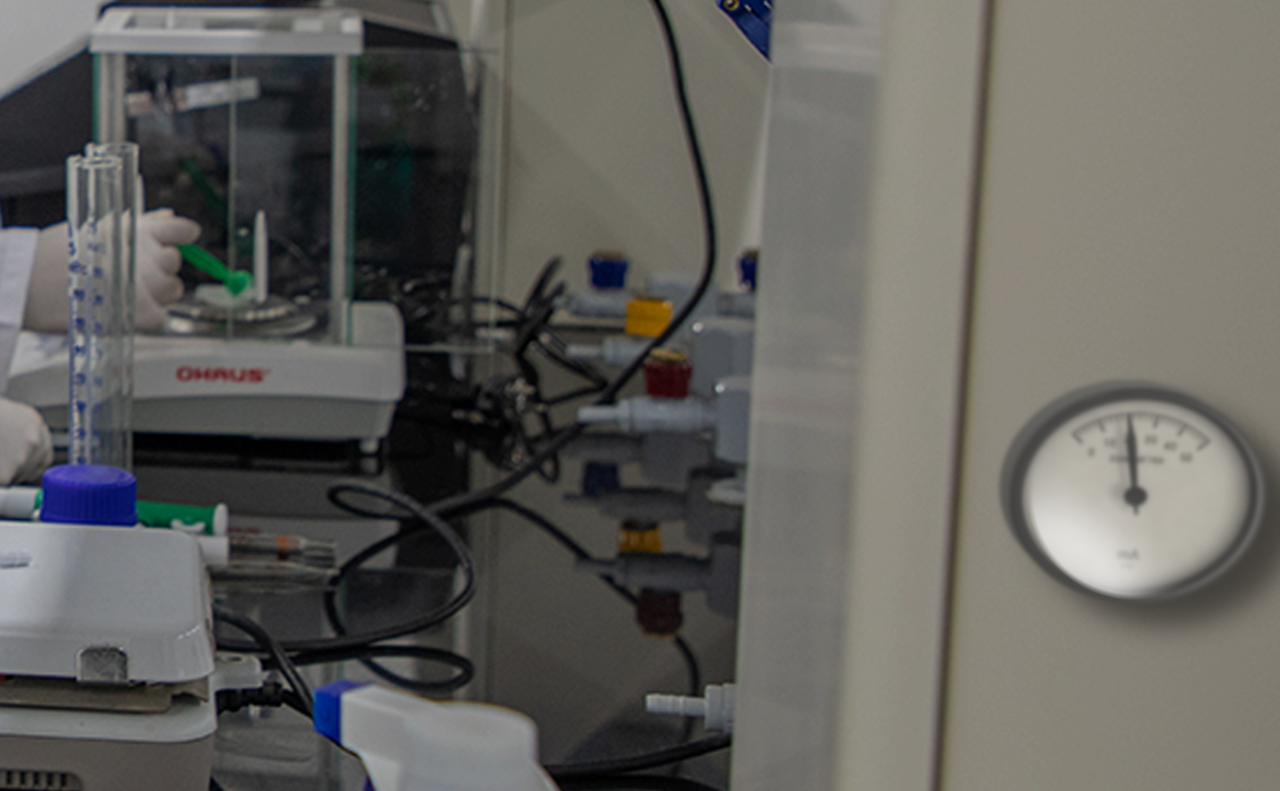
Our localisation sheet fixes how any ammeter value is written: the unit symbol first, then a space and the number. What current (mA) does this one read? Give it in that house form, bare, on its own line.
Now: mA 20
